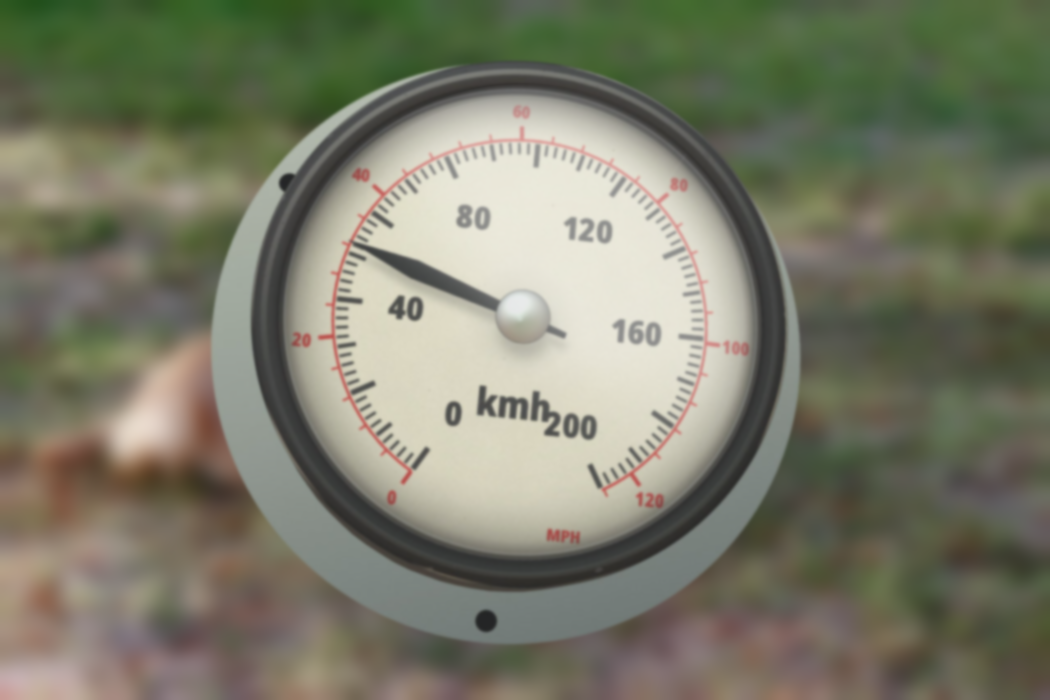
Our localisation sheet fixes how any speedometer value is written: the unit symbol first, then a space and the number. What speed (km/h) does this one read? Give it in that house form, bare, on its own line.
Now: km/h 52
